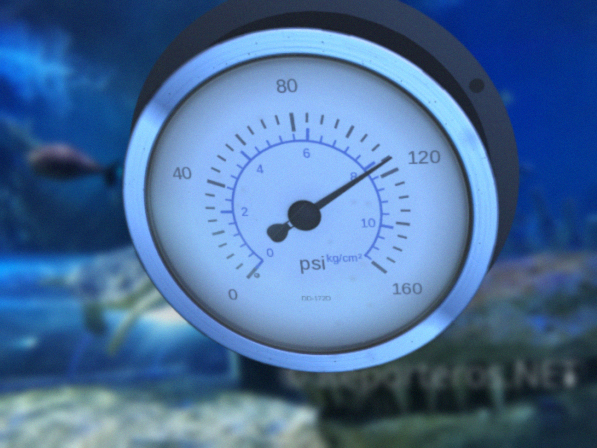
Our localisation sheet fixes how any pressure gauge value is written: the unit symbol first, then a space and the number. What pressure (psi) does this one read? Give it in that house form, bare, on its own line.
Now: psi 115
